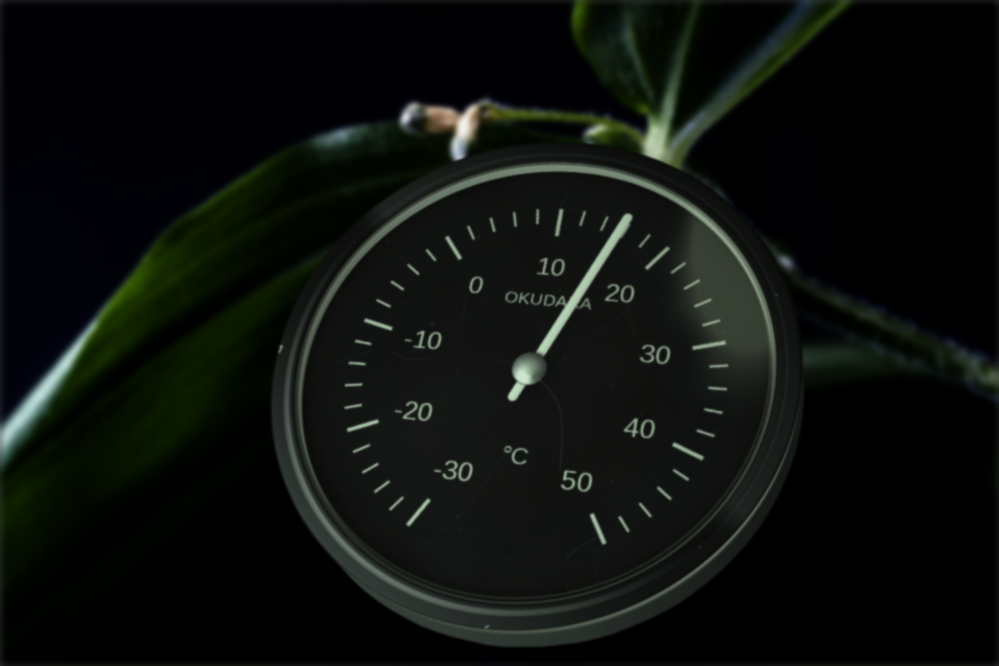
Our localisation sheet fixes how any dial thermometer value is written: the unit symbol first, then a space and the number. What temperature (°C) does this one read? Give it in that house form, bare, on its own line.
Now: °C 16
